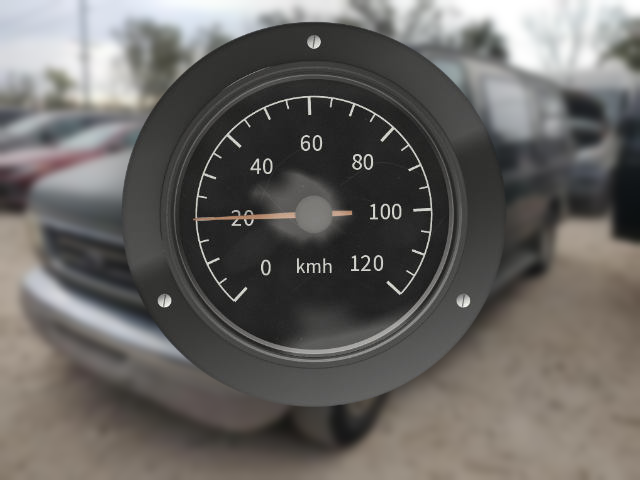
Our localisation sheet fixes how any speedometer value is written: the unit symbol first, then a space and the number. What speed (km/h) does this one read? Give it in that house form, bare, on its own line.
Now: km/h 20
